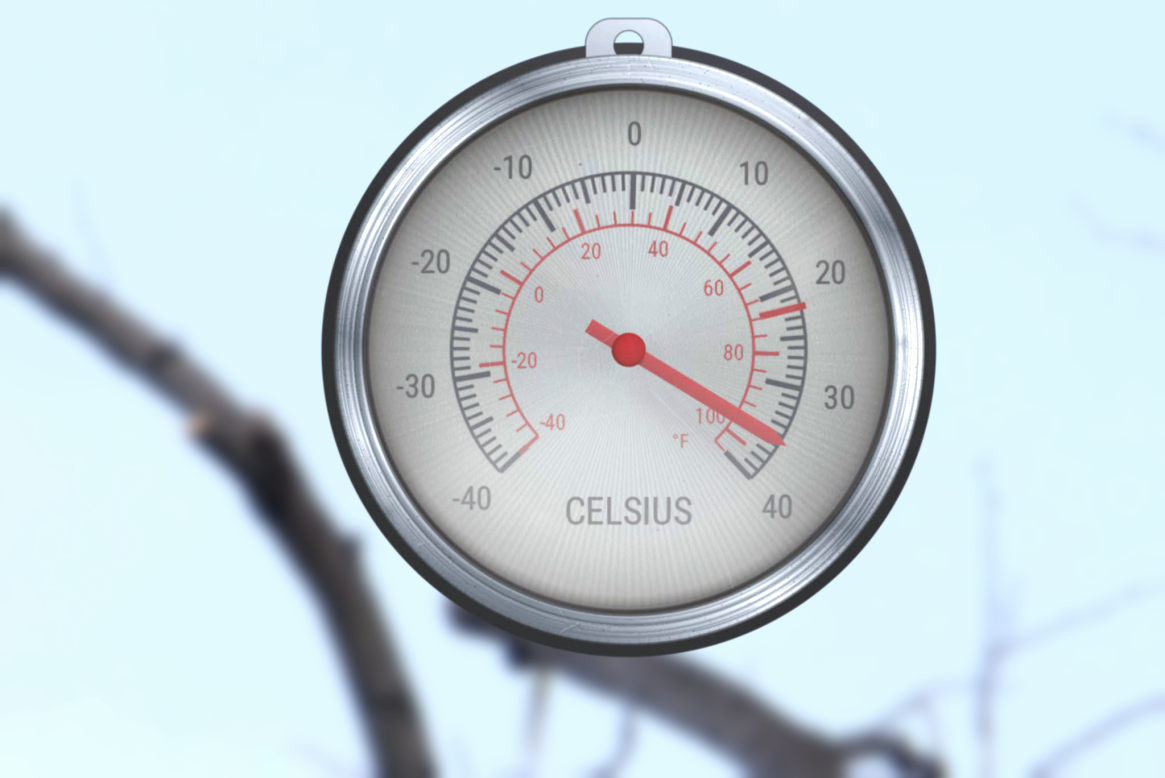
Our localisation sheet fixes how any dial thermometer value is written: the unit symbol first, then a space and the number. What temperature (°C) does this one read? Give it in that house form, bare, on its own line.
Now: °C 35.5
